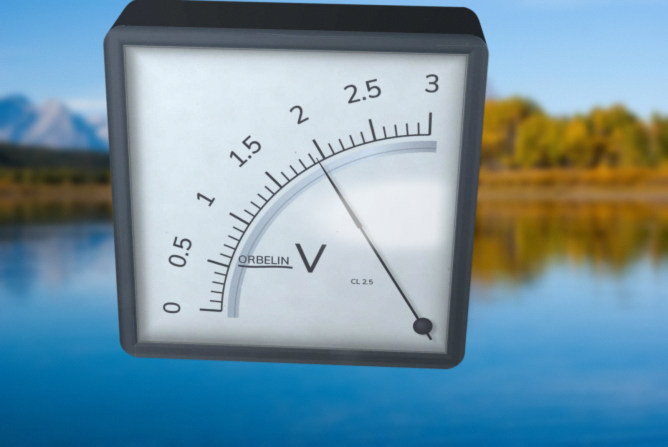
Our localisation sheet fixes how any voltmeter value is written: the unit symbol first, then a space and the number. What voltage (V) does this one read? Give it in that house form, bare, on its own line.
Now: V 1.95
